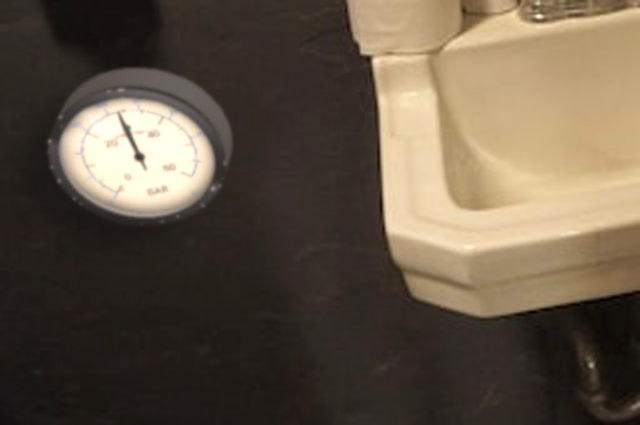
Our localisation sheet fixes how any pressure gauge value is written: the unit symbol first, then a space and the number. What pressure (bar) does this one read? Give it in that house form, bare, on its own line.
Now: bar 30
